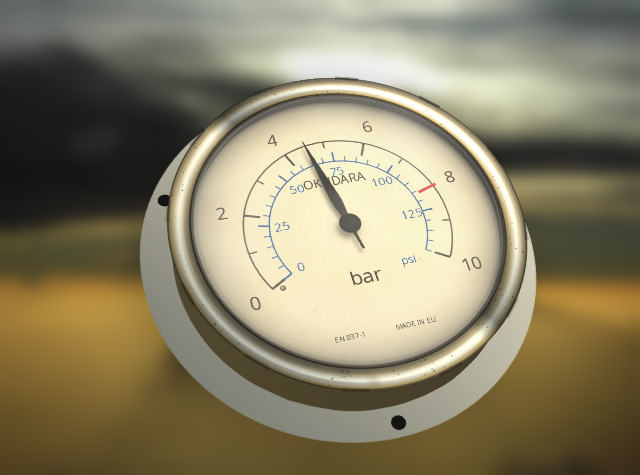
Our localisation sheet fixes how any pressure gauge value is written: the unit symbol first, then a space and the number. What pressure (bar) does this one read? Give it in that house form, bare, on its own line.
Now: bar 4.5
